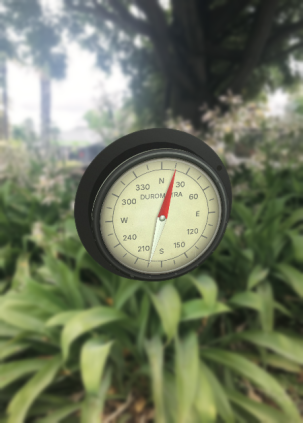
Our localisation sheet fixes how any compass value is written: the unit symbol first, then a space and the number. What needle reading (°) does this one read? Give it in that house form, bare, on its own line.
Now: ° 15
